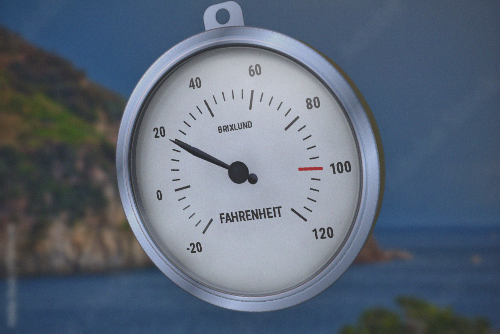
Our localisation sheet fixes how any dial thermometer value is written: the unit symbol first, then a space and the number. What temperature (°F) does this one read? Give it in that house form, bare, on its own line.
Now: °F 20
